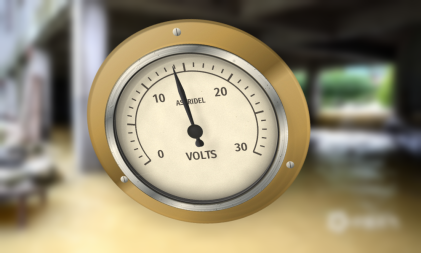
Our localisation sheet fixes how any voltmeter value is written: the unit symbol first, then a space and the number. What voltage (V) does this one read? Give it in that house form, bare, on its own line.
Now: V 14
